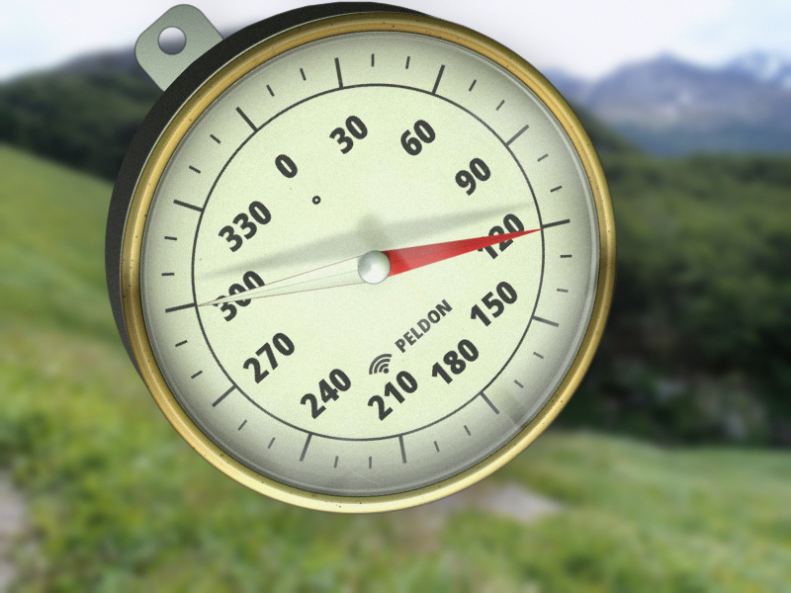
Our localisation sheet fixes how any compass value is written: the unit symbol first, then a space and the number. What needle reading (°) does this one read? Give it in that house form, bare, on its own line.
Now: ° 120
